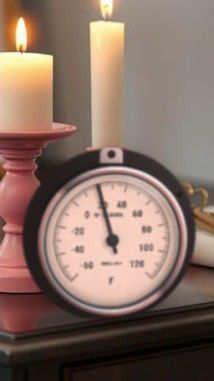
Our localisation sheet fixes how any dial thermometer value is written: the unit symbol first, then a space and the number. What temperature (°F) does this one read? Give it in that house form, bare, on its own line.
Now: °F 20
